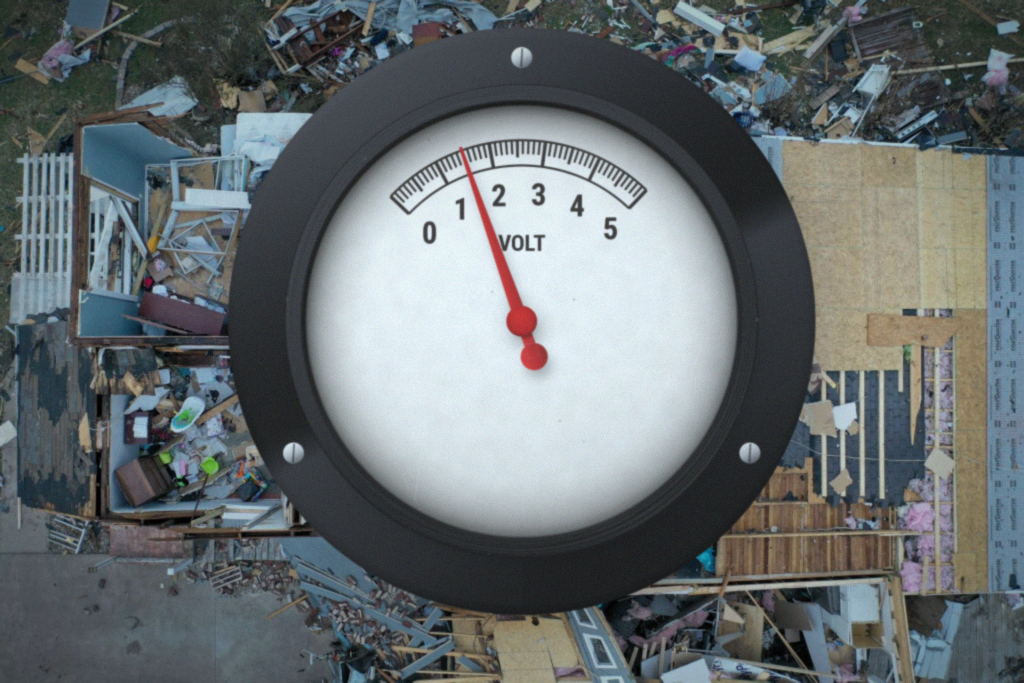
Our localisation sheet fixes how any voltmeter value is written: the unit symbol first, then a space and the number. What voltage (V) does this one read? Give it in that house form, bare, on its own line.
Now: V 1.5
